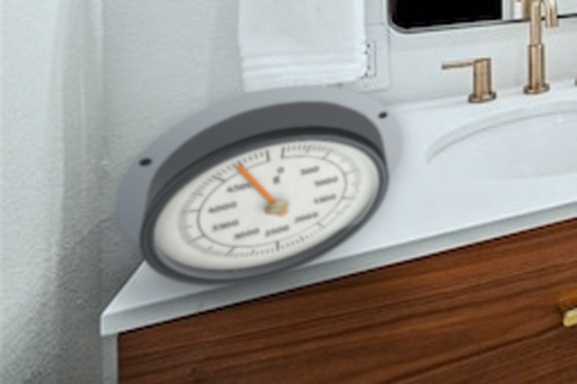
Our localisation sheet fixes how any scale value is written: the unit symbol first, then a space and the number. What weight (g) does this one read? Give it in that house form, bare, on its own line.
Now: g 4750
